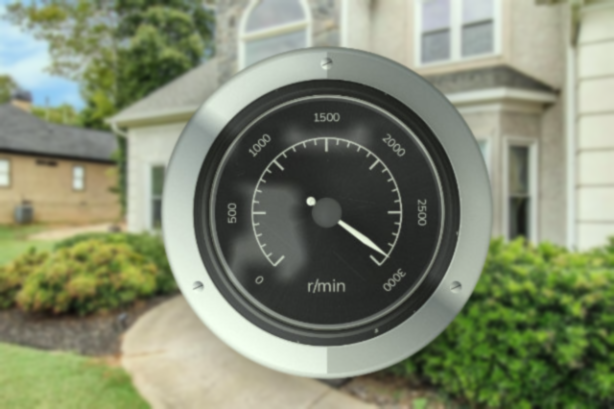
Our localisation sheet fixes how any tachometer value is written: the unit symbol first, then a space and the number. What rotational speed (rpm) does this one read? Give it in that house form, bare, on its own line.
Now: rpm 2900
